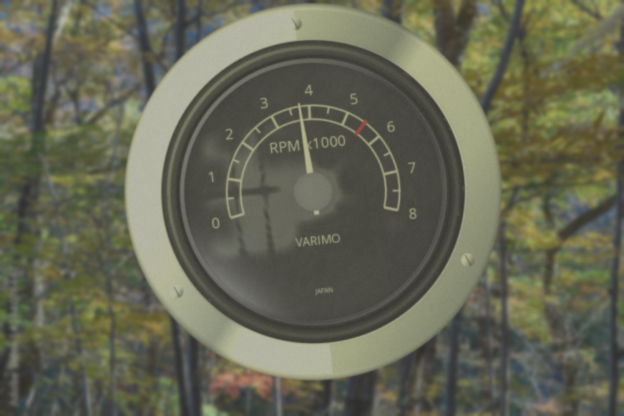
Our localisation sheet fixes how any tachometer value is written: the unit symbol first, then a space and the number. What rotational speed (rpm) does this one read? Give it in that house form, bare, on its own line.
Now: rpm 3750
